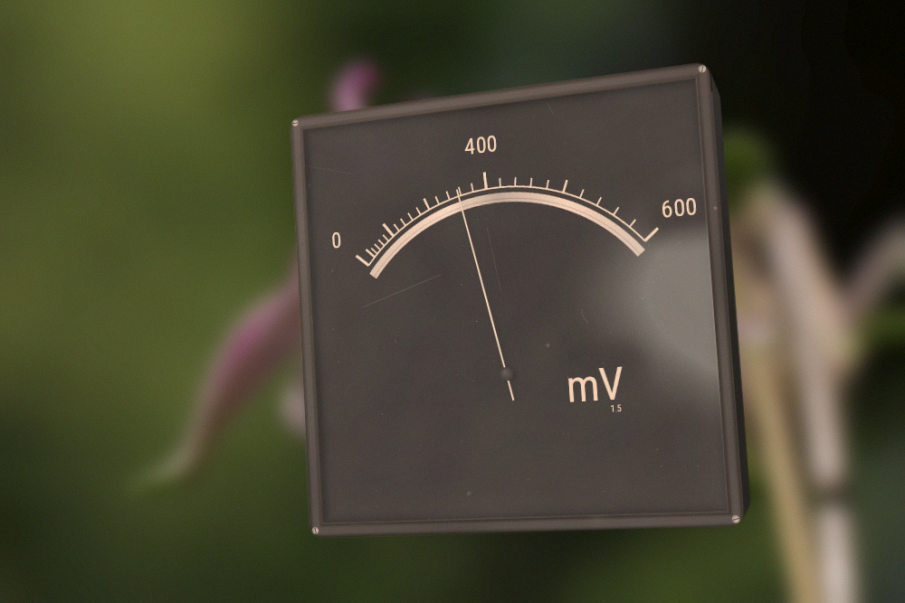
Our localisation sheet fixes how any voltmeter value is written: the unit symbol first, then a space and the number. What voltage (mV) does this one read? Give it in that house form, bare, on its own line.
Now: mV 360
